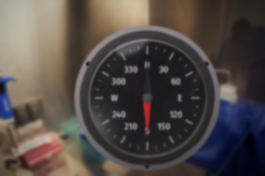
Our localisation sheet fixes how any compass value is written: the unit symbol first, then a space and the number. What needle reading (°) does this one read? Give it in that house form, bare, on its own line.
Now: ° 180
